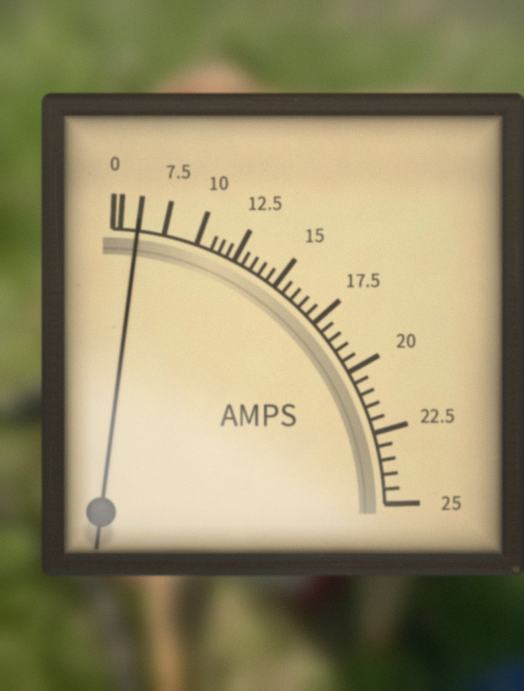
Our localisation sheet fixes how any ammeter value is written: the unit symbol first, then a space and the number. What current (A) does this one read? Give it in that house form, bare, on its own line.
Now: A 5
